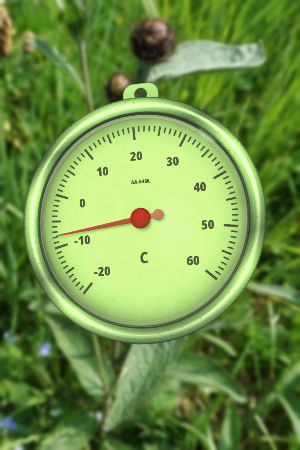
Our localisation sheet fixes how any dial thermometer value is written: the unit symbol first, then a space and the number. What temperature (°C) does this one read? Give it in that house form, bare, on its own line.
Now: °C -8
